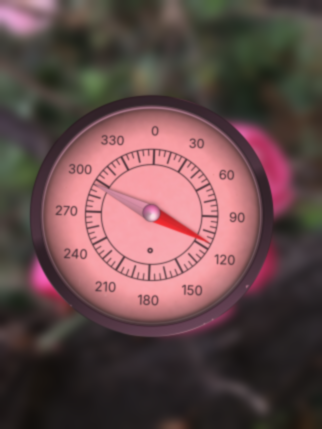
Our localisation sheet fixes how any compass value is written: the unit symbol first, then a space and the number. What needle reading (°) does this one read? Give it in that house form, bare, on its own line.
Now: ° 115
